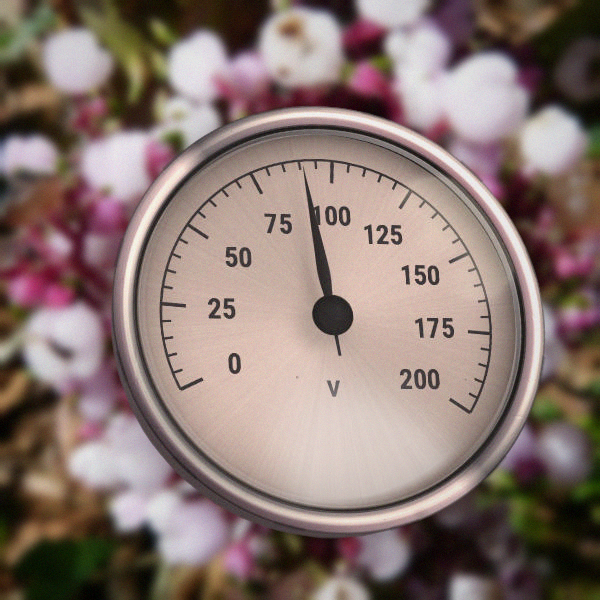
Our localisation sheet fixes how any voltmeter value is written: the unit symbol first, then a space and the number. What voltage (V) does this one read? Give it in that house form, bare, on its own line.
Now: V 90
